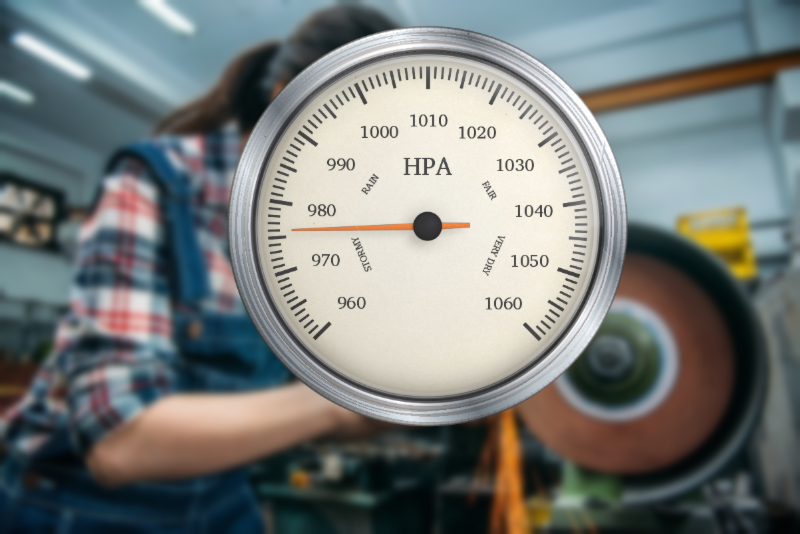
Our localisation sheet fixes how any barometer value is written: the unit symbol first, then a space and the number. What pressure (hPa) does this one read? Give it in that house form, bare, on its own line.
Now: hPa 976
